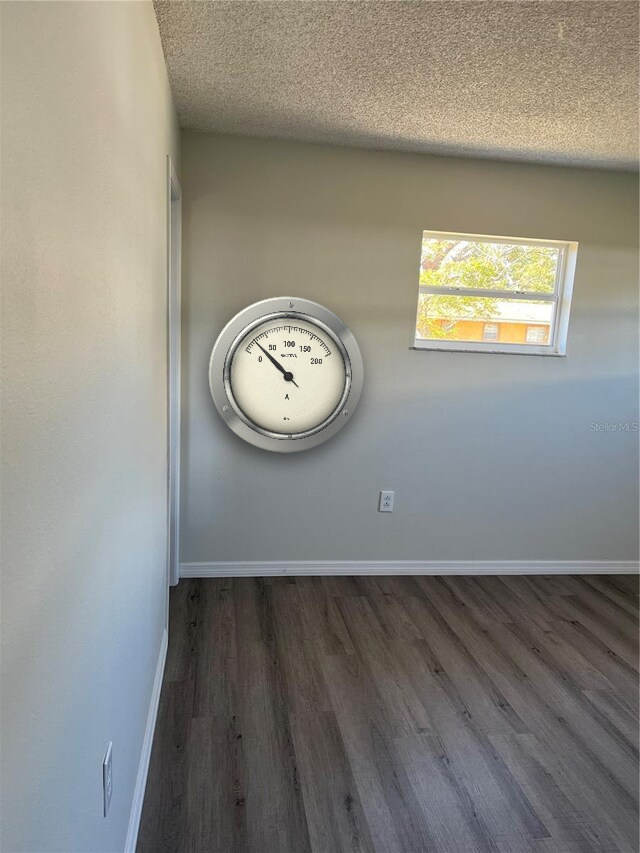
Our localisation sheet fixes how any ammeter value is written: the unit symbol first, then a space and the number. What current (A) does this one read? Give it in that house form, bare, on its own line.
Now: A 25
